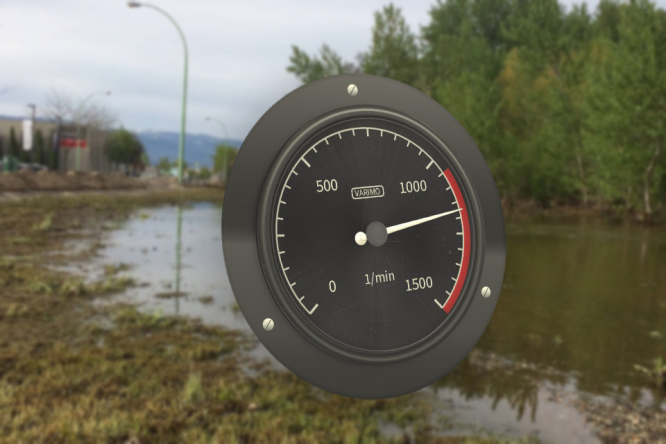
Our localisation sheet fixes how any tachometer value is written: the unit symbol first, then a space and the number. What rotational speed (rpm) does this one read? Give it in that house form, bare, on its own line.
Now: rpm 1175
